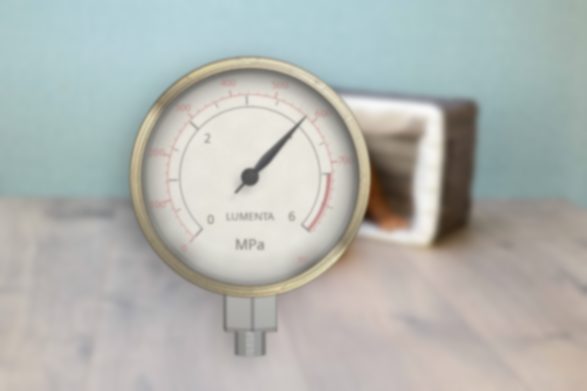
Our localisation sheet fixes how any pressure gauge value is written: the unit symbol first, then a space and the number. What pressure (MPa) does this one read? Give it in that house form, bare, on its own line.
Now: MPa 4
